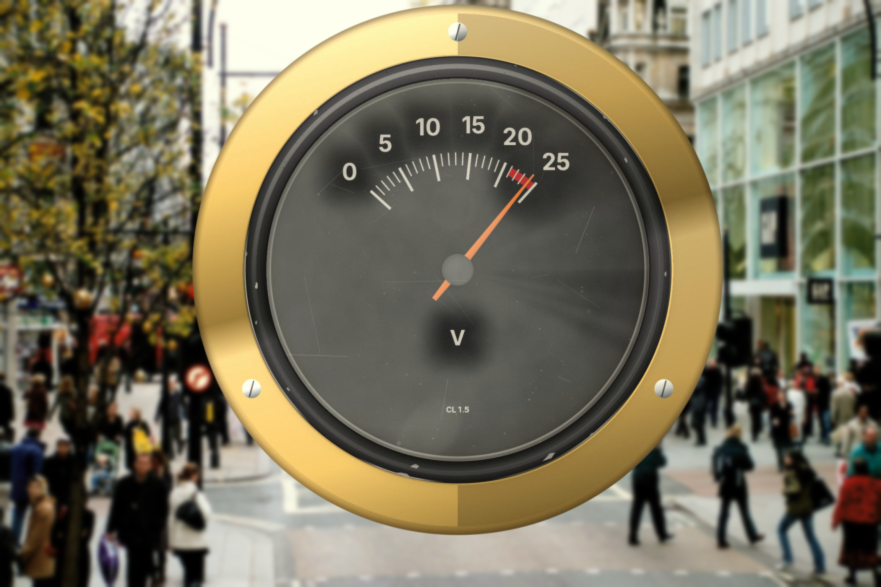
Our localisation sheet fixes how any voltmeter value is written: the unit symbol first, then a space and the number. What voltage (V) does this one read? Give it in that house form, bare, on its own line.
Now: V 24
